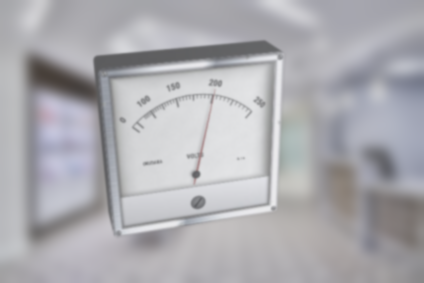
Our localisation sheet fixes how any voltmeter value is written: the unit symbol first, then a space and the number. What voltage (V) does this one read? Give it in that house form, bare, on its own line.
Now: V 200
